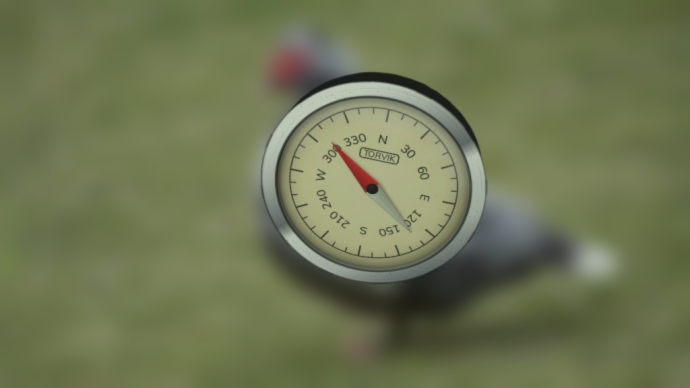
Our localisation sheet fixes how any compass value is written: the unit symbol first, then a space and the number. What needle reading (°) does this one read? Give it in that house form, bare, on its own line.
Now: ° 310
